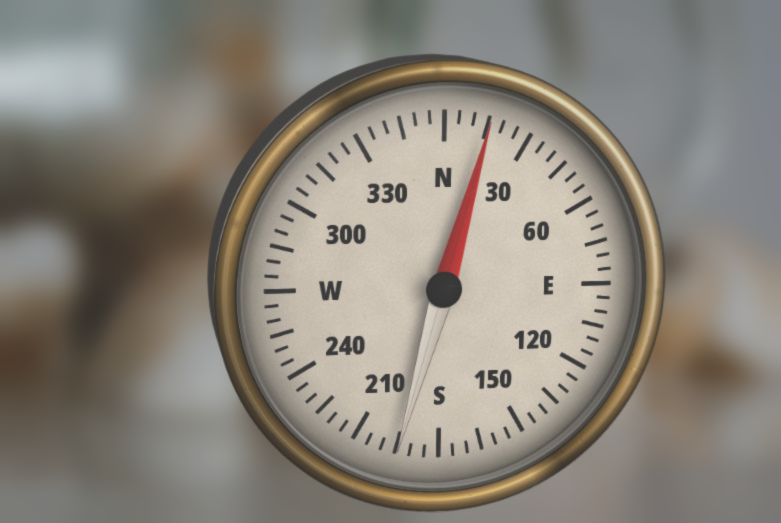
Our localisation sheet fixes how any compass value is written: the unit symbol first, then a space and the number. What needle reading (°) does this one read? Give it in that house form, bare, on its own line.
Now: ° 15
